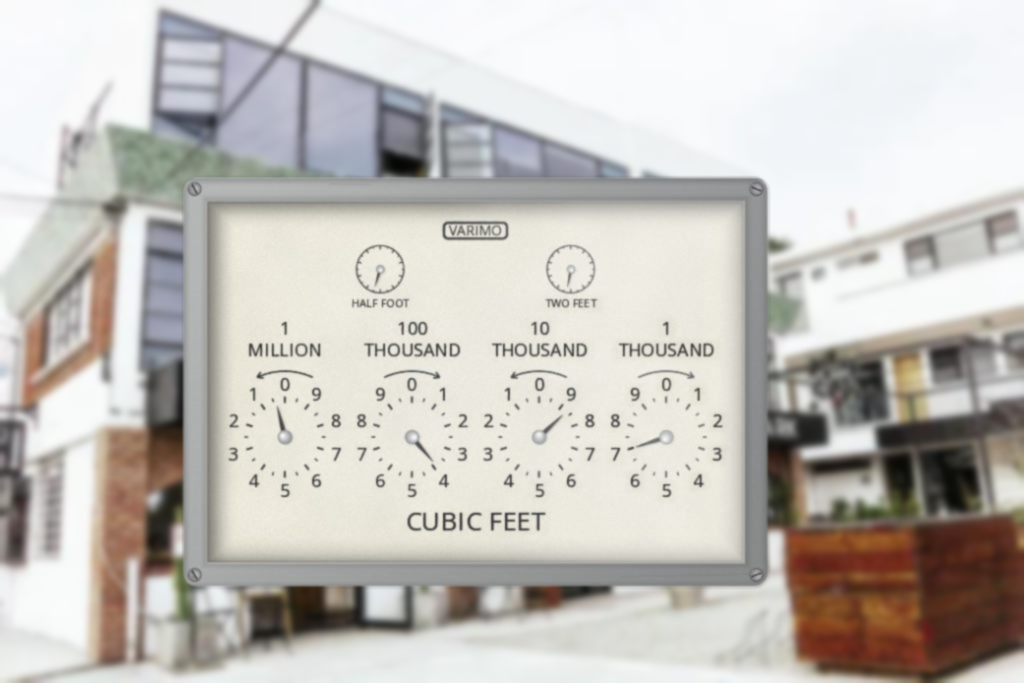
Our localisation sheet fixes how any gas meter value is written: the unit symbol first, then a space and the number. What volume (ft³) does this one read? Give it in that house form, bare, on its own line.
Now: ft³ 38700
